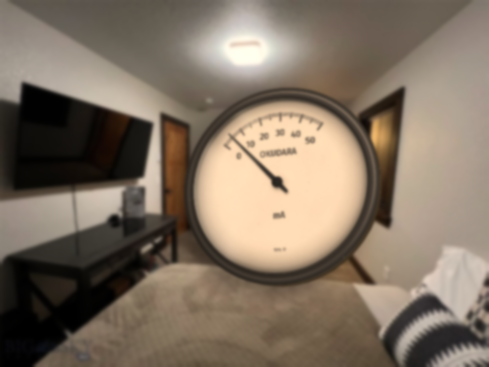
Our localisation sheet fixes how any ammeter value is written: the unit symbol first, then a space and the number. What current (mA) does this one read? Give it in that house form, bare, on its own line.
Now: mA 5
